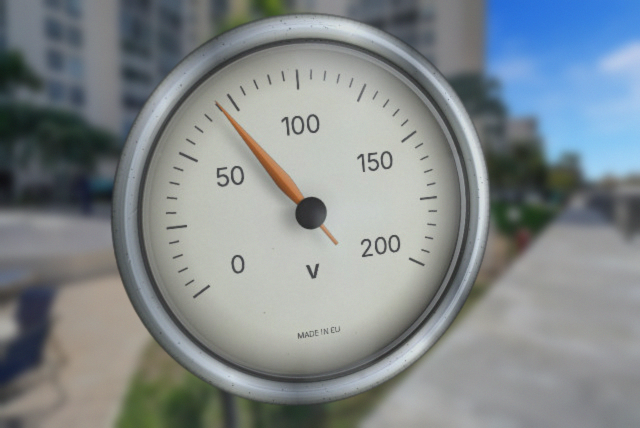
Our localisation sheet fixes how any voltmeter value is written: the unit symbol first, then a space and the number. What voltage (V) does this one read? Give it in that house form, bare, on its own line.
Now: V 70
